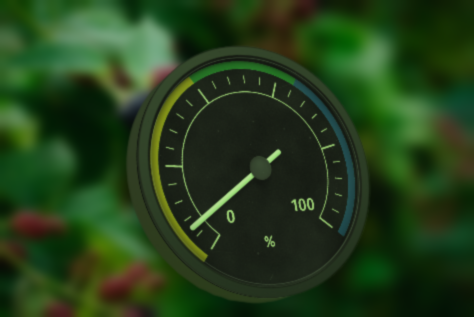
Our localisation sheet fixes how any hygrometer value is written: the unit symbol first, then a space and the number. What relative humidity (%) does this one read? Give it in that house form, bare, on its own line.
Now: % 6
